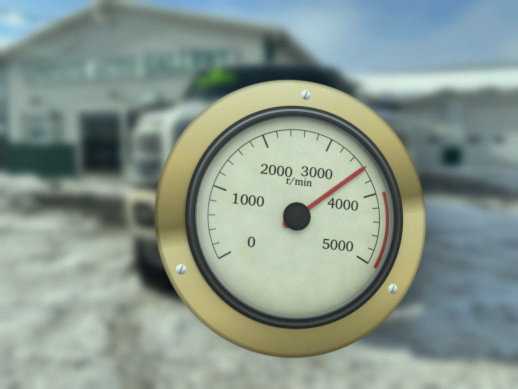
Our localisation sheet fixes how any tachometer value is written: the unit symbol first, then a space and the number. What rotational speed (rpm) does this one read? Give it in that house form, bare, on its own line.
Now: rpm 3600
